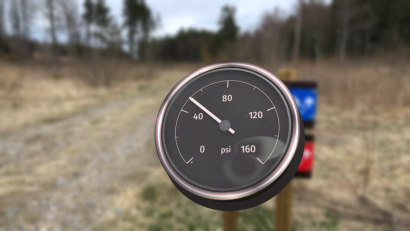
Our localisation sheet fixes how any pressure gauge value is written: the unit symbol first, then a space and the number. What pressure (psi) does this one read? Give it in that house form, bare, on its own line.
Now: psi 50
